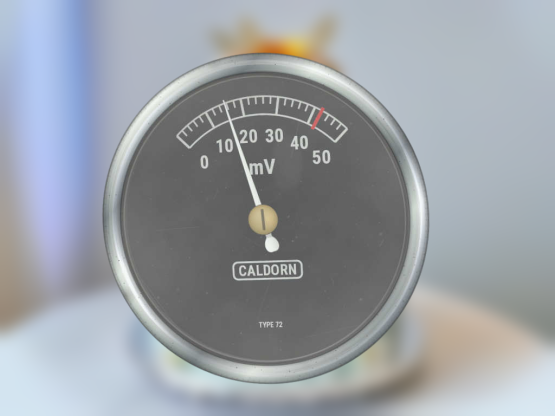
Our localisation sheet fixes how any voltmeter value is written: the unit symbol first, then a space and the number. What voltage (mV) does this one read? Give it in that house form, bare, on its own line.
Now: mV 16
